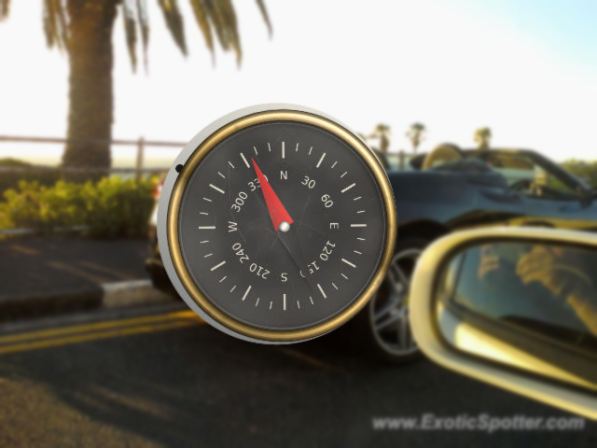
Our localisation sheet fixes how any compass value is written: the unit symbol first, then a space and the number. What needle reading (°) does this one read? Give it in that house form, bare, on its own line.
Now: ° 335
